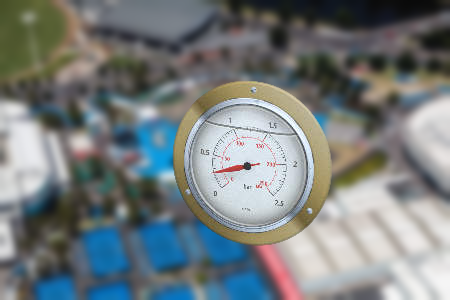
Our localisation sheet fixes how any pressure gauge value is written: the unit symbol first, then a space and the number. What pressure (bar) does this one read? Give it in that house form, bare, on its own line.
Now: bar 0.25
